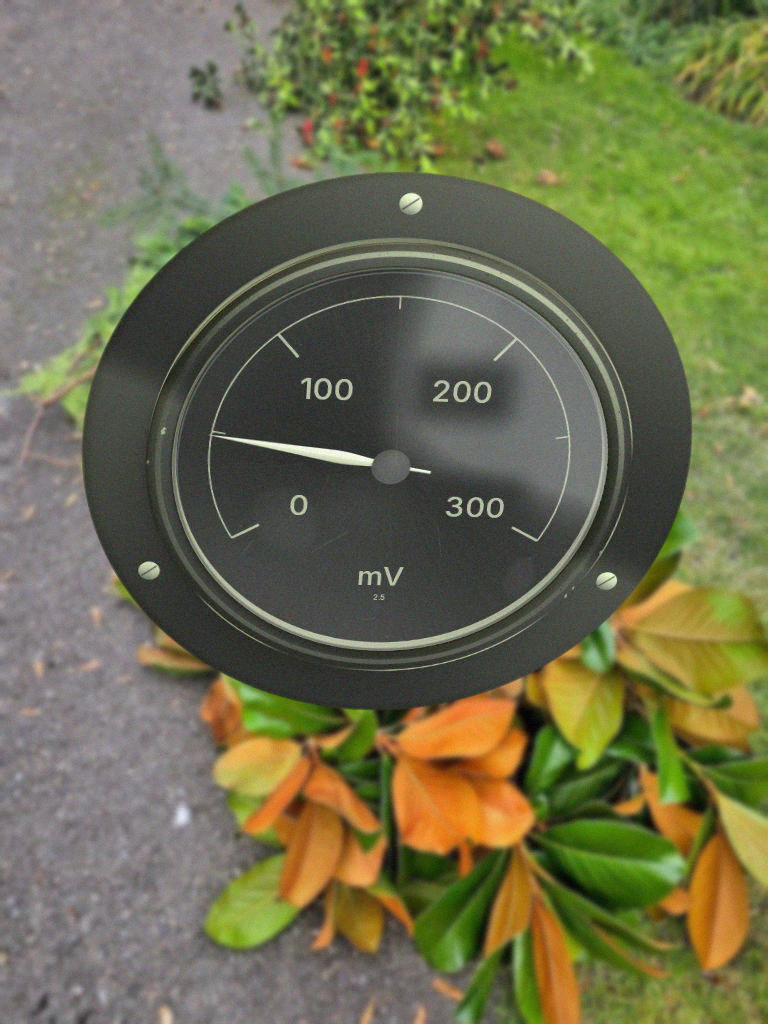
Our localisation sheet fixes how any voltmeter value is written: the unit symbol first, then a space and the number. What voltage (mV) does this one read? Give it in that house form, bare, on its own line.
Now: mV 50
